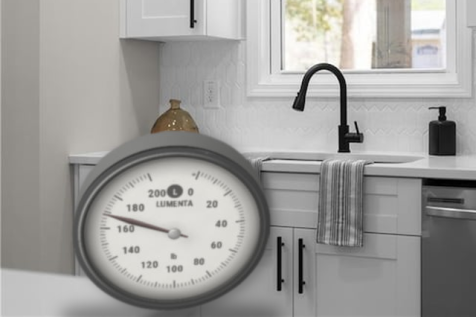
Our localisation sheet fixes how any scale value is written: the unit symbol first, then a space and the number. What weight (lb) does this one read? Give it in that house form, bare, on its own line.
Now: lb 170
